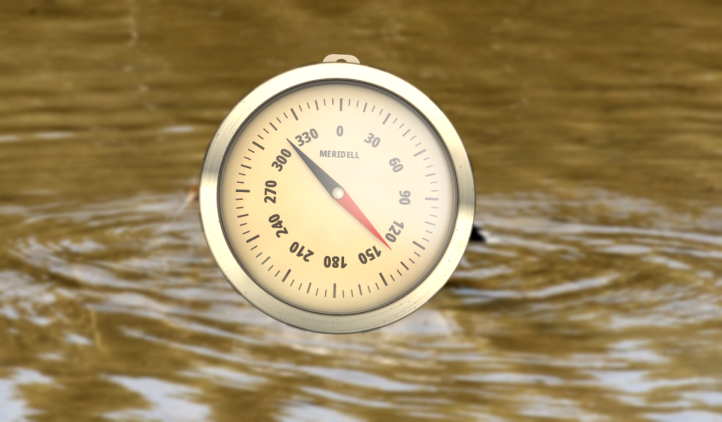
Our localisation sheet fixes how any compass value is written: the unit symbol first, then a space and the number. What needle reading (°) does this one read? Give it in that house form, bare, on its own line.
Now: ° 135
